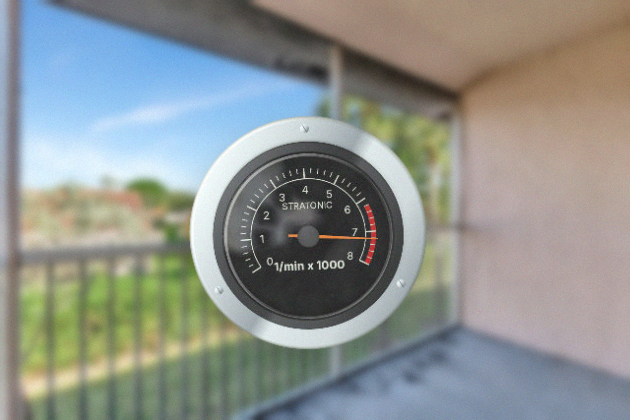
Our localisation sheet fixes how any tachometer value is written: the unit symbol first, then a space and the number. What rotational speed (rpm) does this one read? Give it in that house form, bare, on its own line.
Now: rpm 7200
